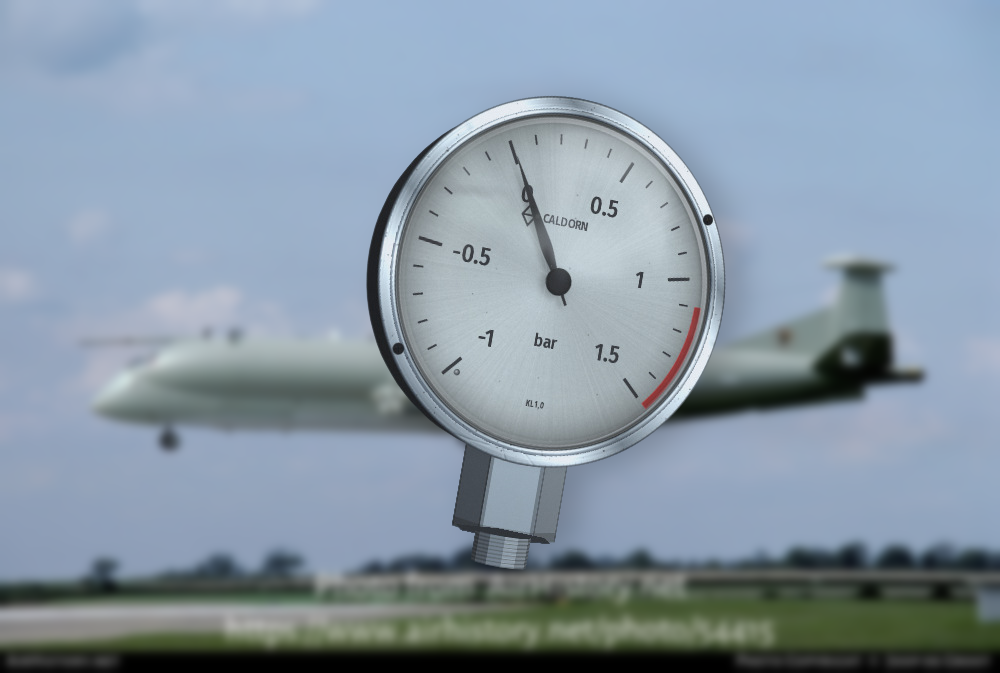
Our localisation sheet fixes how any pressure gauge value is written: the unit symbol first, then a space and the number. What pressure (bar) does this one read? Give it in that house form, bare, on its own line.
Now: bar 0
